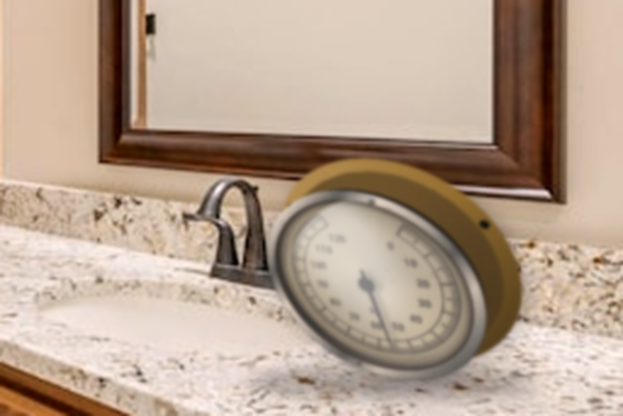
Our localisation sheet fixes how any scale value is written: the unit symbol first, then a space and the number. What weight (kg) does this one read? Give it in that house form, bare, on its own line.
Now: kg 55
